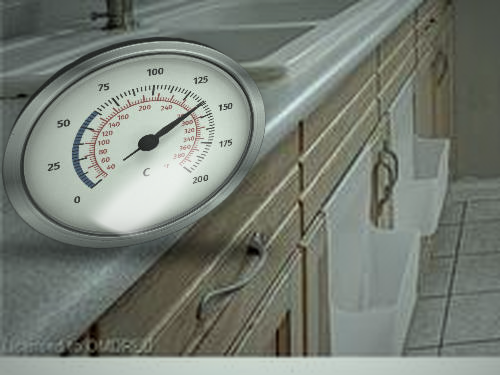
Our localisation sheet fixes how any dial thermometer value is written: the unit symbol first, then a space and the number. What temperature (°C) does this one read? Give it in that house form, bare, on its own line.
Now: °C 137.5
